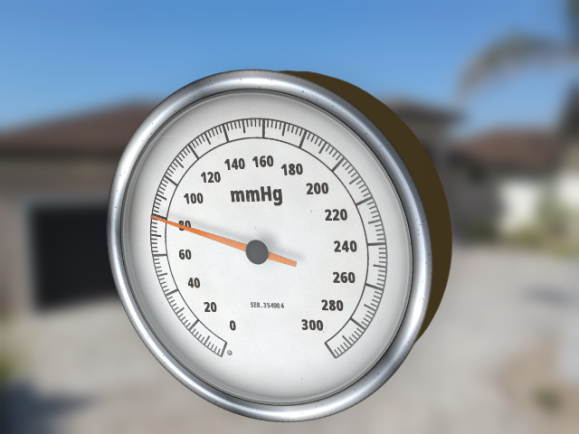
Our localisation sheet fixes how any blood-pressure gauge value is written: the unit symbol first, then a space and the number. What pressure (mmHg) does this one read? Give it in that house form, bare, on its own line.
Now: mmHg 80
